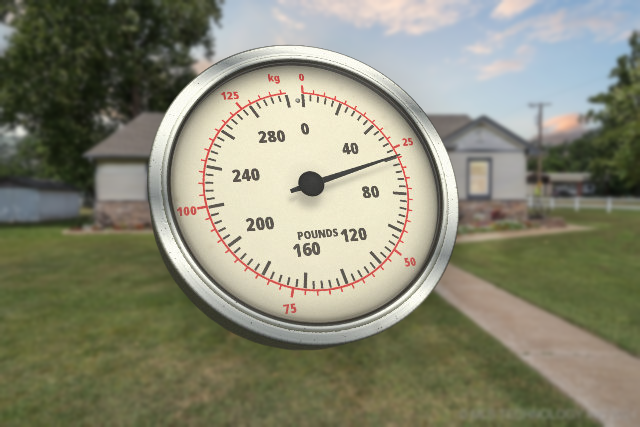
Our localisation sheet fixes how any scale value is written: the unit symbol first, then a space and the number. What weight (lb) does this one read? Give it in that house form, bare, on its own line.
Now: lb 60
